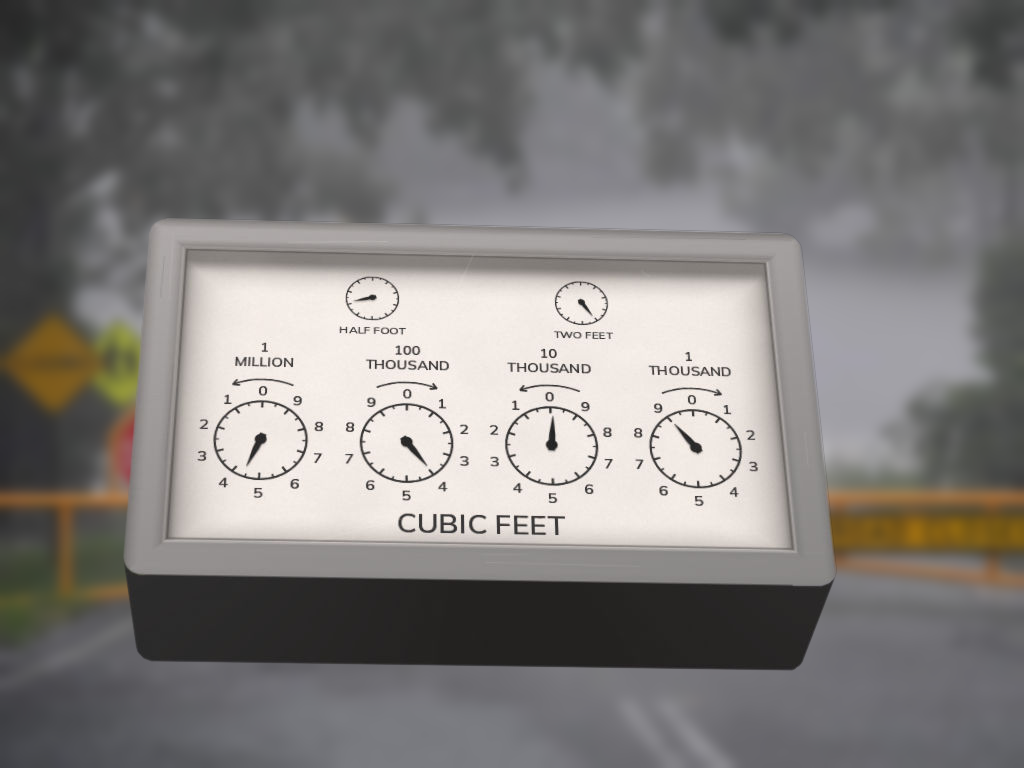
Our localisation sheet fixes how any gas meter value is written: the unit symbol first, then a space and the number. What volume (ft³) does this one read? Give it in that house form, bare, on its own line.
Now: ft³ 439900
